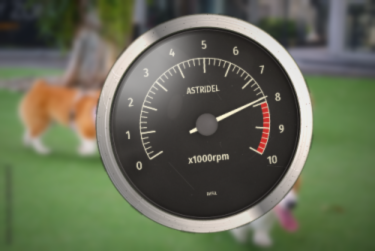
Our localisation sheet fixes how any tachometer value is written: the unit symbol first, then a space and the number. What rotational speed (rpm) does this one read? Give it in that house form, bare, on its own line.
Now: rpm 7800
